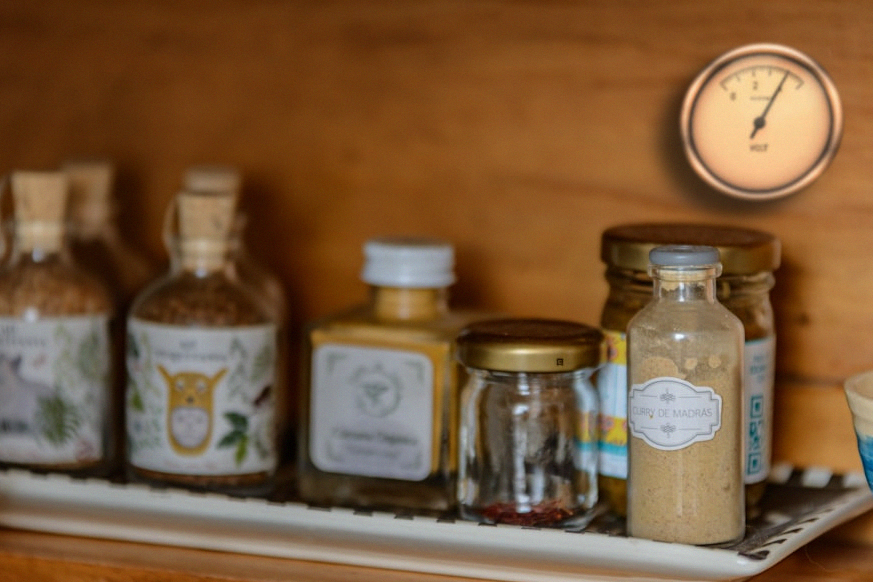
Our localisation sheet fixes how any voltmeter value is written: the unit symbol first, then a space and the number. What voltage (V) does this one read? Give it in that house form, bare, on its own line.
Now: V 4
